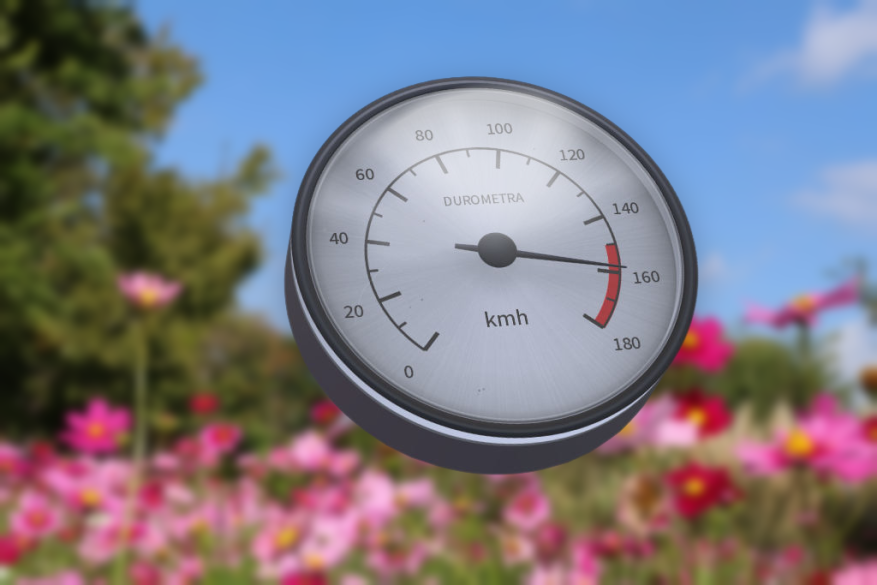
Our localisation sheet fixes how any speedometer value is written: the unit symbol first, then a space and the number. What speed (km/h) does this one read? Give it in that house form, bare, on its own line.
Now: km/h 160
